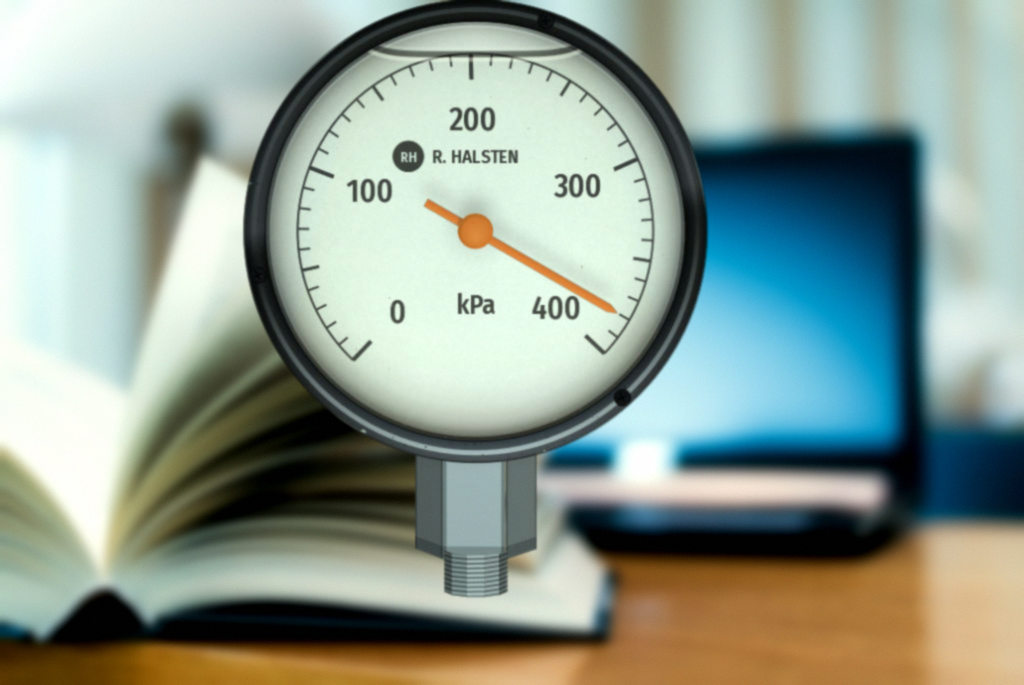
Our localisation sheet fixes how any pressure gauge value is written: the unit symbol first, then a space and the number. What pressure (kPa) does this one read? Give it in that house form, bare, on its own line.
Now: kPa 380
